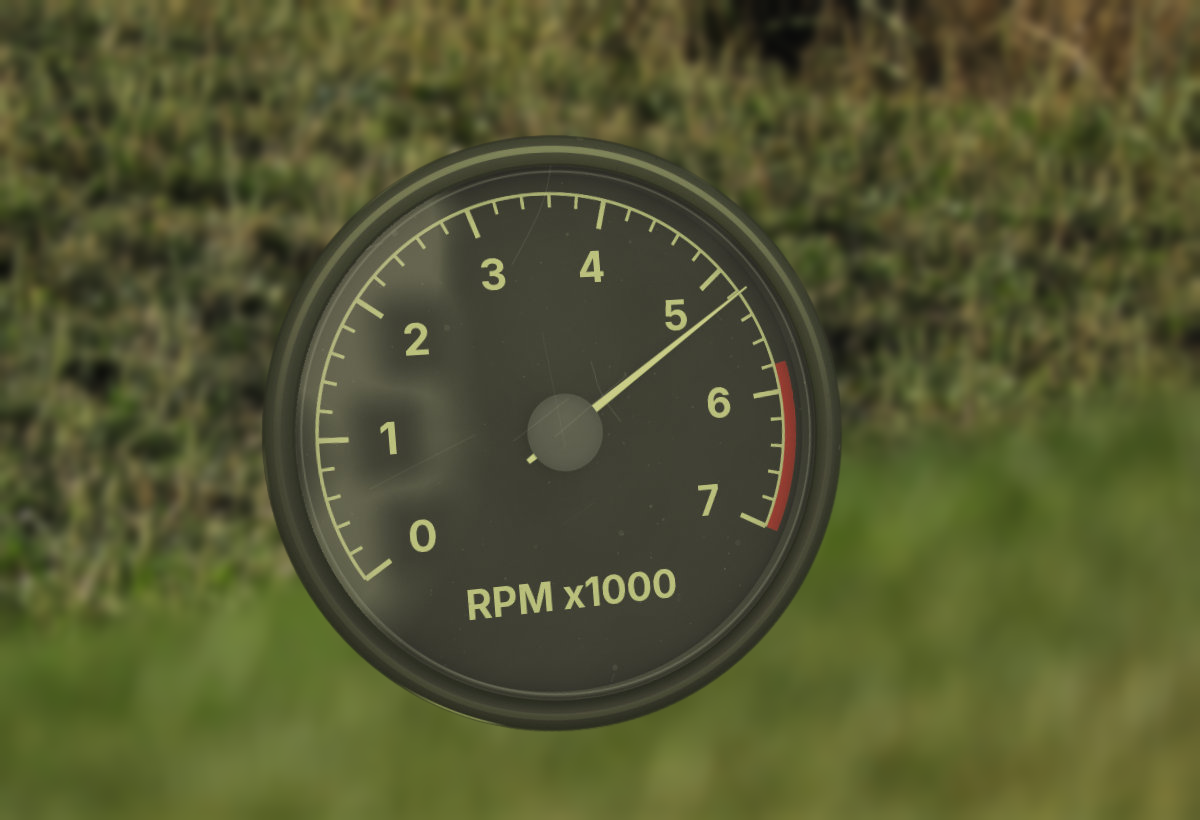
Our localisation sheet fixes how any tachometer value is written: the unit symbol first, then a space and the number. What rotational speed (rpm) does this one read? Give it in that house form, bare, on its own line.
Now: rpm 5200
